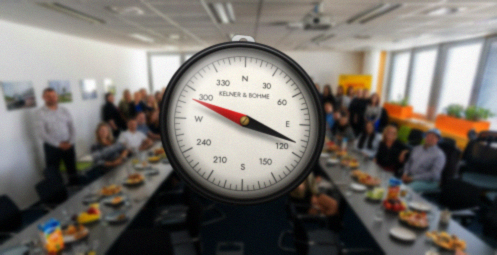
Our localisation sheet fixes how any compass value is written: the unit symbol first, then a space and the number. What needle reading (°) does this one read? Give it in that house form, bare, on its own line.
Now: ° 290
